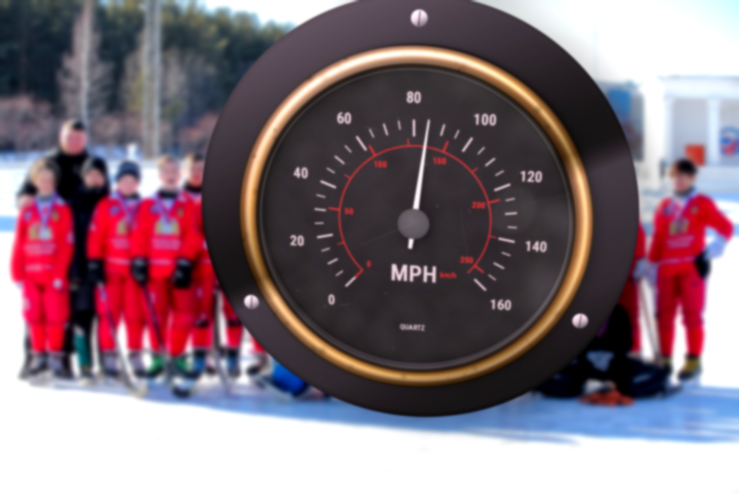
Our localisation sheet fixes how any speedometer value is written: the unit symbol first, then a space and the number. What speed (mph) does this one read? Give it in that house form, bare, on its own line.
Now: mph 85
